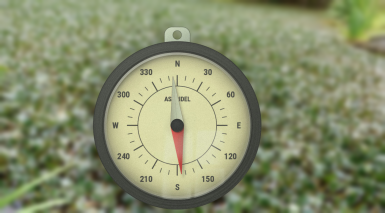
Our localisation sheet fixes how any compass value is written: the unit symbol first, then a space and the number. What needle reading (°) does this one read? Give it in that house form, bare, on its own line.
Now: ° 175
